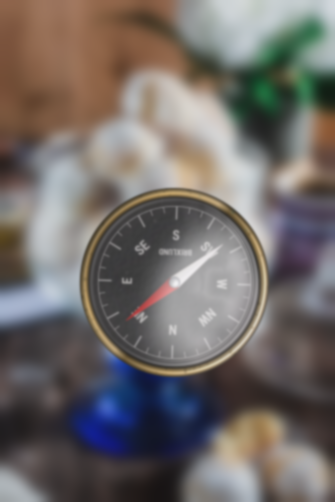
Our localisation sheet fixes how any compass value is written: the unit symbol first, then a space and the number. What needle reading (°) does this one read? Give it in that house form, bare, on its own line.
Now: ° 50
